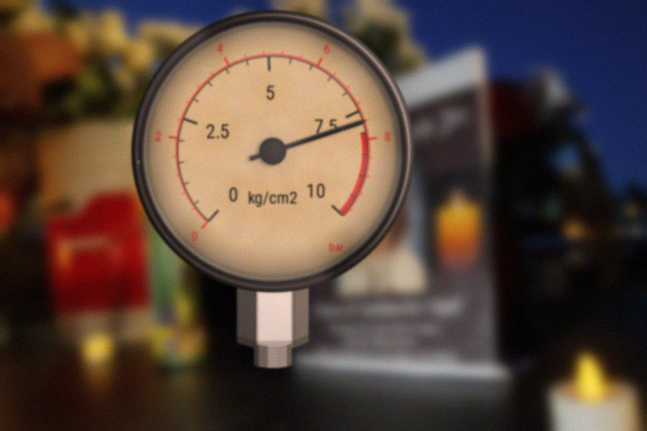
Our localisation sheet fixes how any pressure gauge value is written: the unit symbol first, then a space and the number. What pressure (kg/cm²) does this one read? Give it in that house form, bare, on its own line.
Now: kg/cm² 7.75
